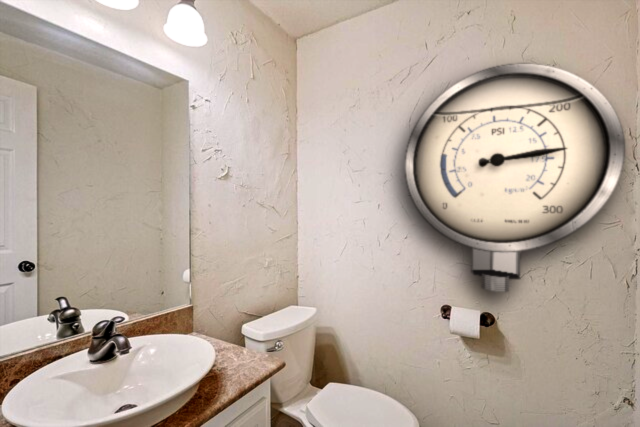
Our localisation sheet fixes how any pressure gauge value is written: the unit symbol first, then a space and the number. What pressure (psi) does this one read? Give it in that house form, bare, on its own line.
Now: psi 240
